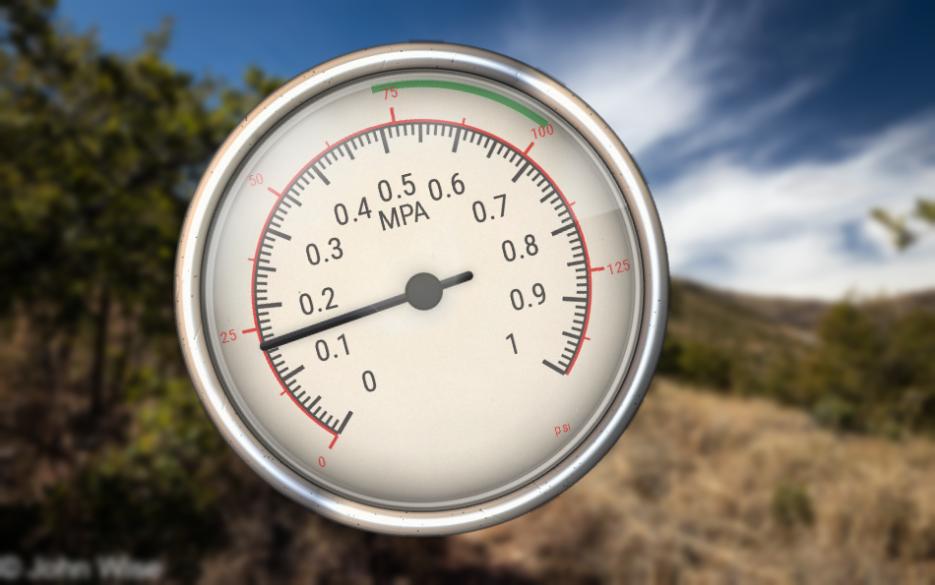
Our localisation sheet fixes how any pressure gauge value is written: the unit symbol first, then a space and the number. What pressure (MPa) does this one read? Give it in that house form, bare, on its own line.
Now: MPa 0.15
